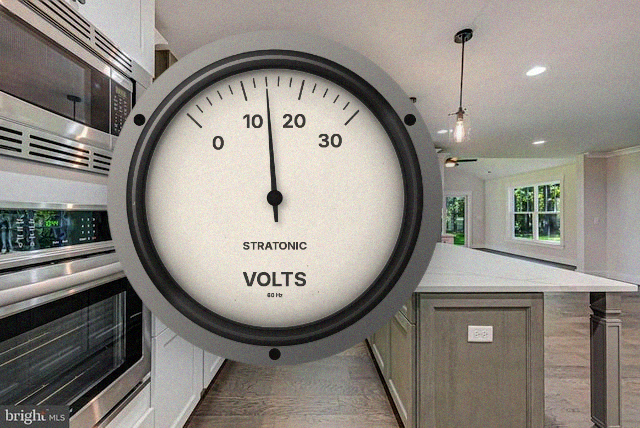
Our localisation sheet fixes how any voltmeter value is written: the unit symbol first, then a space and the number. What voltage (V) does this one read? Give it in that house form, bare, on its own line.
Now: V 14
